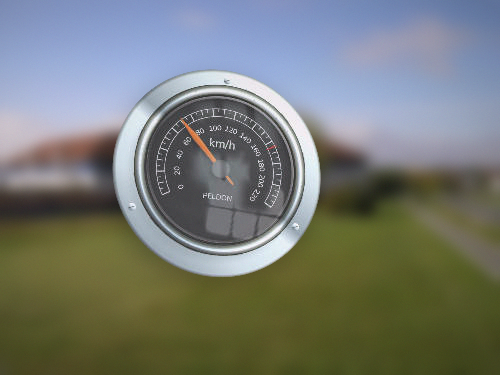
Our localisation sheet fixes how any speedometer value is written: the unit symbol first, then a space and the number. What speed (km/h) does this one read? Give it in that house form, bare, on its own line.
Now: km/h 70
